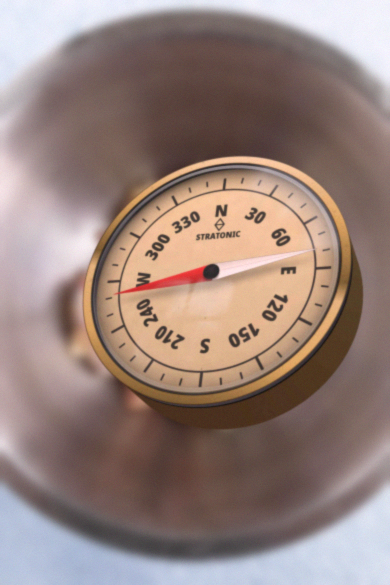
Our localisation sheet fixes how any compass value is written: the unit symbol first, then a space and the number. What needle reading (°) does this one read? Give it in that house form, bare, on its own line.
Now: ° 260
